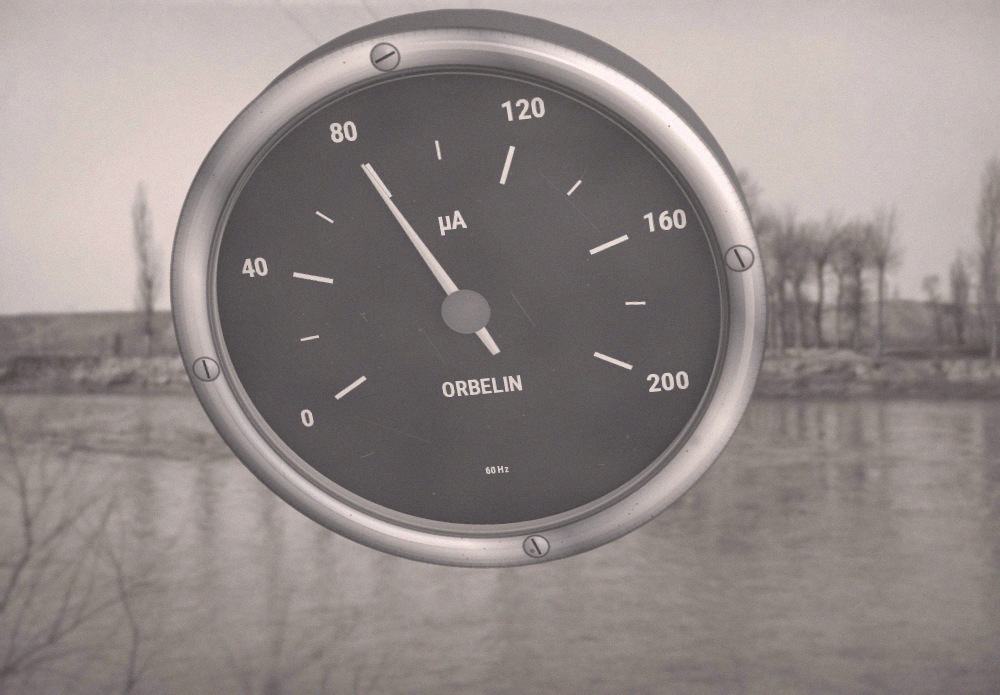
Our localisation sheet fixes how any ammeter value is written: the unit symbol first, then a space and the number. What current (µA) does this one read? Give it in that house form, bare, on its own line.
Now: µA 80
